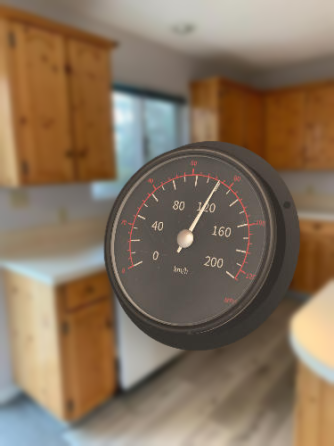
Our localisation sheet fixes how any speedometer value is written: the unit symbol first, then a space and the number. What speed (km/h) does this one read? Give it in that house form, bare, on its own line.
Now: km/h 120
